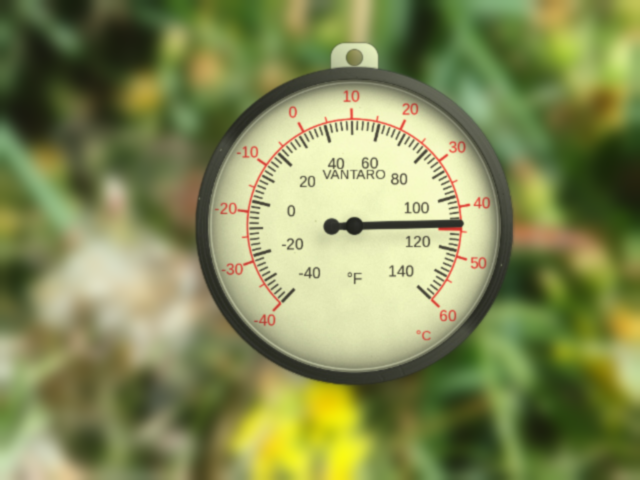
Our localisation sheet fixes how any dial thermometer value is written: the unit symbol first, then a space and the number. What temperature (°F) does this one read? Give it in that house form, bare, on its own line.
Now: °F 110
